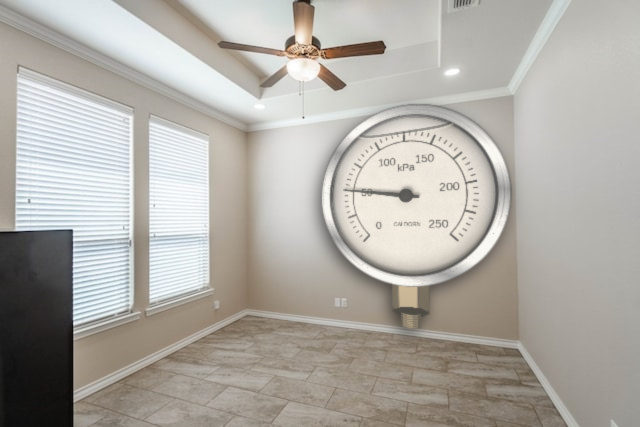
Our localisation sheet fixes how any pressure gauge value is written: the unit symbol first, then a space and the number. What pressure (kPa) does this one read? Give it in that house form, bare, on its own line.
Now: kPa 50
